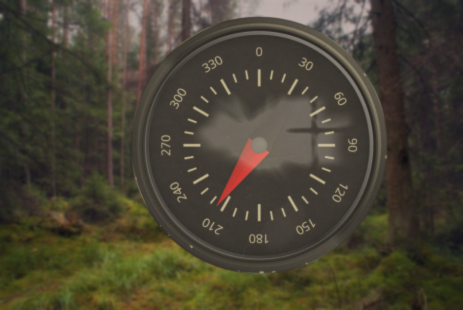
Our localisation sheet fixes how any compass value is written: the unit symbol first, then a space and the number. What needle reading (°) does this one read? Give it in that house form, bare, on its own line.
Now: ° 215
